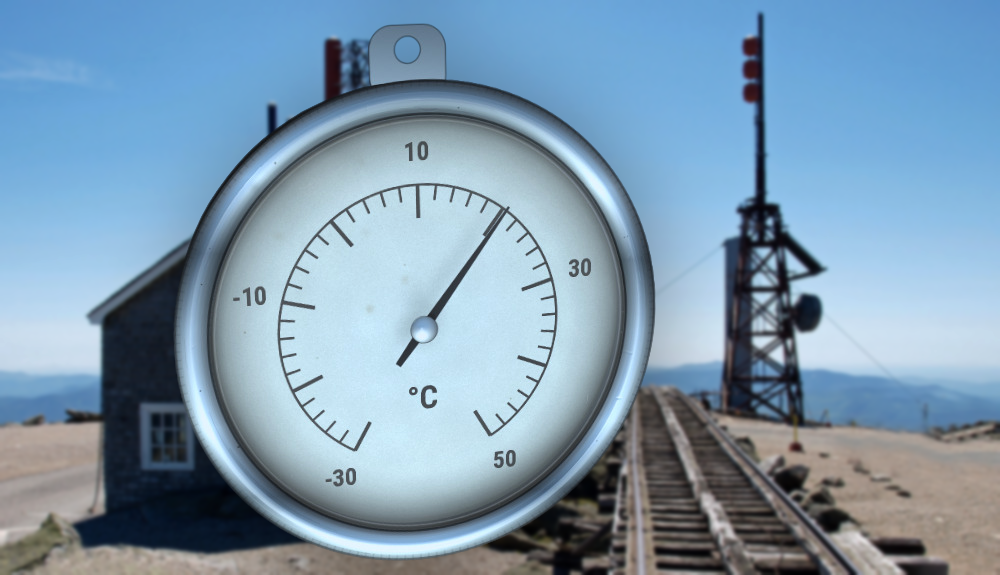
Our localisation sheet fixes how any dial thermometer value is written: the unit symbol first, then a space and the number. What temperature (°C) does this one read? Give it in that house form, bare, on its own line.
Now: °C 20
